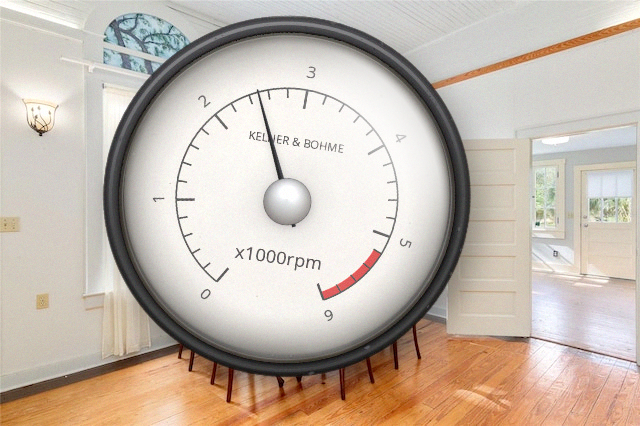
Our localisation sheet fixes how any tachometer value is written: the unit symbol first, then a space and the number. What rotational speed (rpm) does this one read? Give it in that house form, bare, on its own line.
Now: rpm 2500
